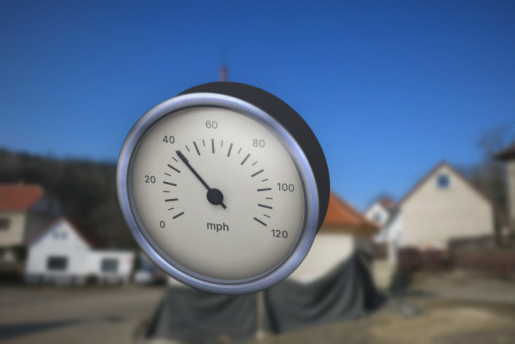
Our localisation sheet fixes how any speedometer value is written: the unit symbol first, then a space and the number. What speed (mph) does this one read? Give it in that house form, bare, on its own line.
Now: mph 40
